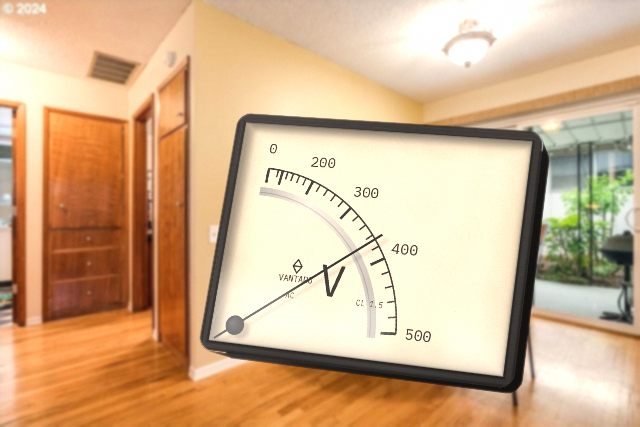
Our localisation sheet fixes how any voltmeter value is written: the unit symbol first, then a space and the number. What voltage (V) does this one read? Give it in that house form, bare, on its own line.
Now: V 370
